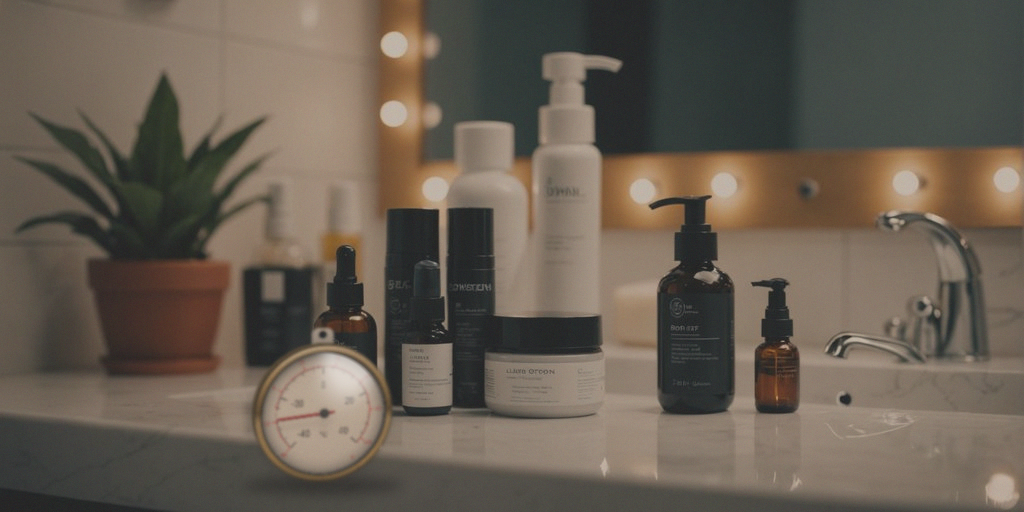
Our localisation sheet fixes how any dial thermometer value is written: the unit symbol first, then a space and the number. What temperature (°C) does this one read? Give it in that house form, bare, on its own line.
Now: °C -28
